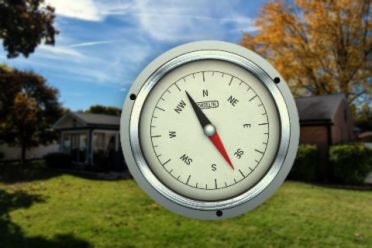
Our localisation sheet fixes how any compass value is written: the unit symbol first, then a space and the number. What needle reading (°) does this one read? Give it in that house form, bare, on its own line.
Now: ° 155
